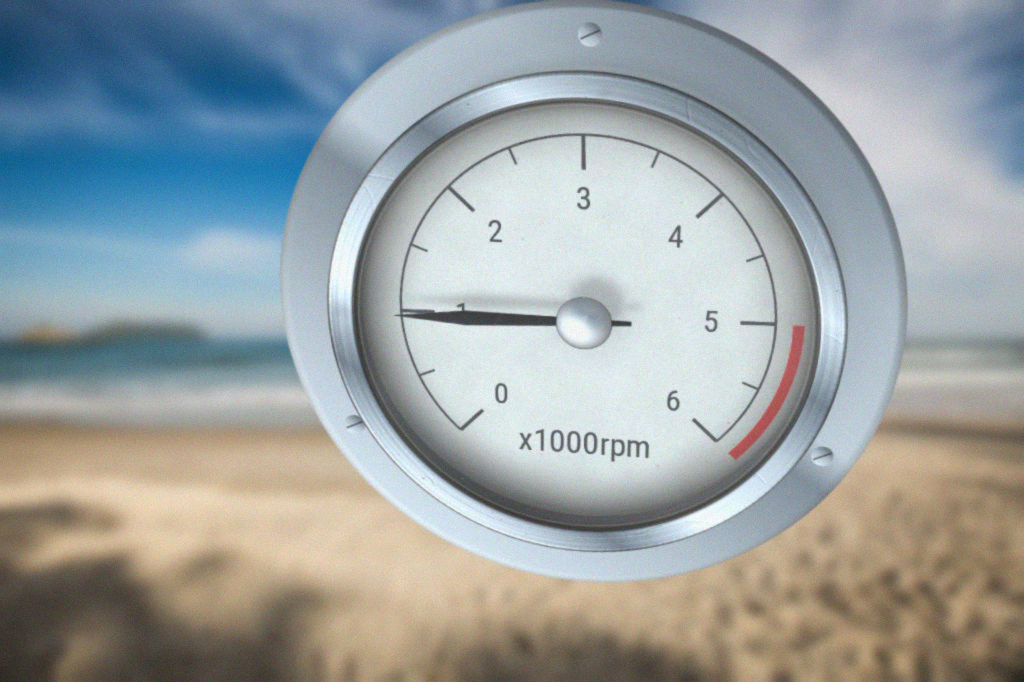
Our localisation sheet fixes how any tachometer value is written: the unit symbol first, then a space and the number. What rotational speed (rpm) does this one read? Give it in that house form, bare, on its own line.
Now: rpm 1000
